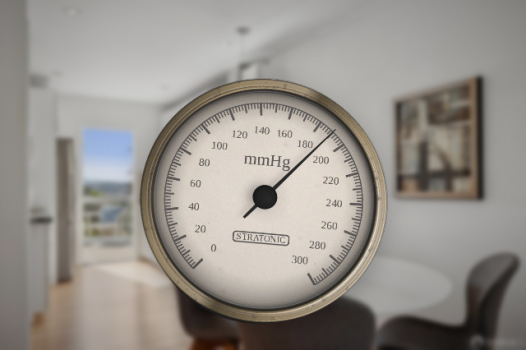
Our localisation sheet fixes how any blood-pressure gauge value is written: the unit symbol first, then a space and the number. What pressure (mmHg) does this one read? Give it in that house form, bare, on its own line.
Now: mmHg 190
